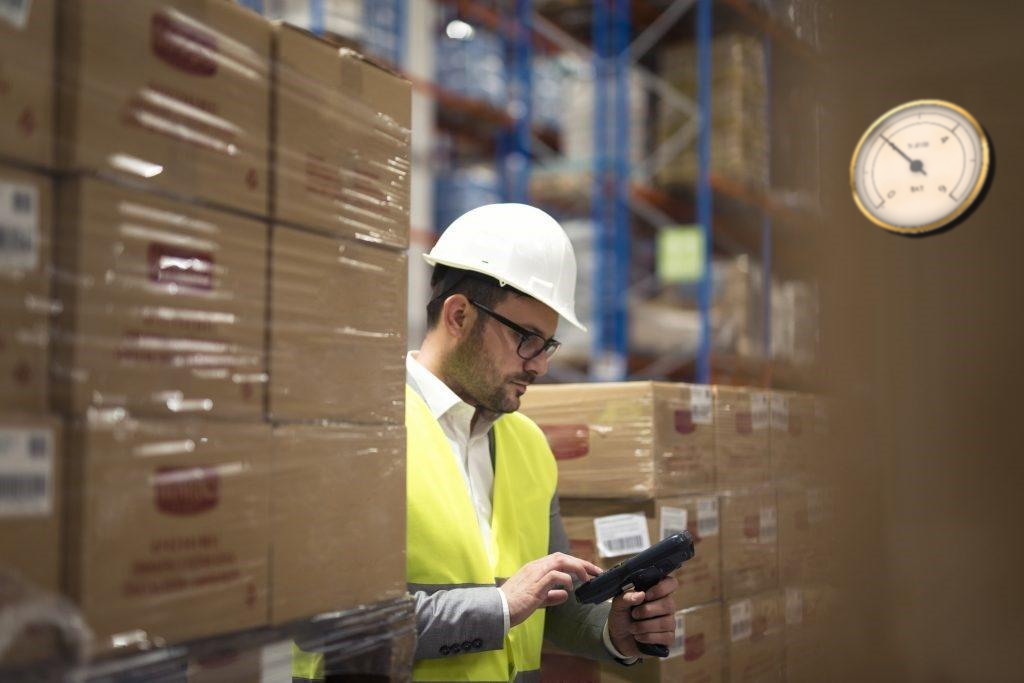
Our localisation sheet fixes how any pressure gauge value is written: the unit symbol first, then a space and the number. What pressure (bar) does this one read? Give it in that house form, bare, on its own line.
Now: bar 2
